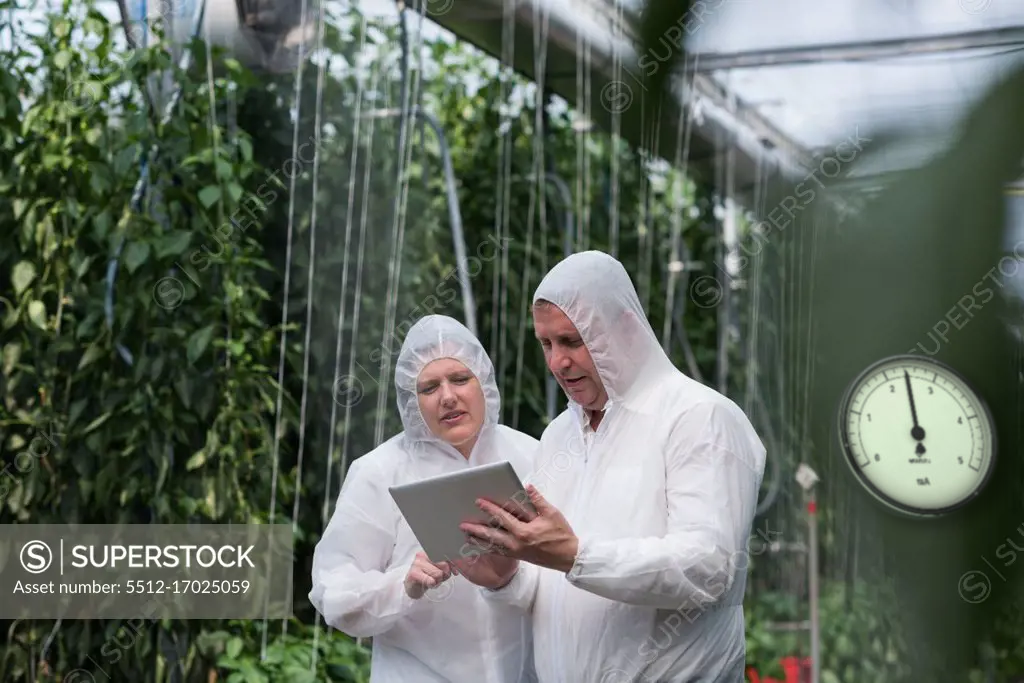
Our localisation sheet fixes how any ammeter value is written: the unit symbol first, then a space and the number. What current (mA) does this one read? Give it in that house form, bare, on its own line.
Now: mA 2.4
